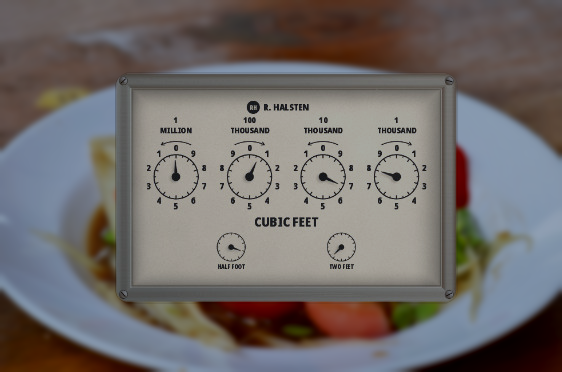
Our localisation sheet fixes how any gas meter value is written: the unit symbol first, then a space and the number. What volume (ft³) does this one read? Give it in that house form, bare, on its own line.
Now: ft³ 6800
